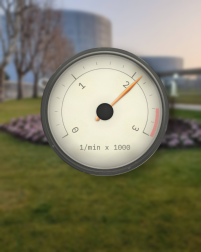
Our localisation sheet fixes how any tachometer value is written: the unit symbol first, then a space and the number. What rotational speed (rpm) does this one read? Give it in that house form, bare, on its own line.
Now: rpm 2100
